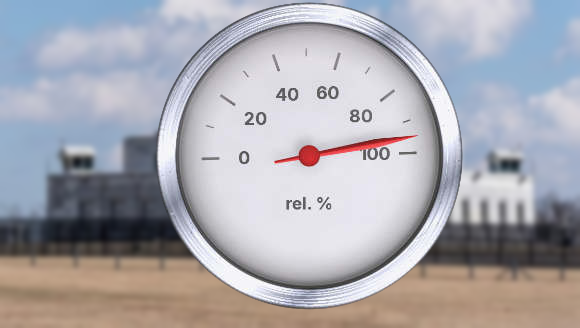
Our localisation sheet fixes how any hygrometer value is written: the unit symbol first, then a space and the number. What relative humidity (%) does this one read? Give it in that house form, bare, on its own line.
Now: % 95
